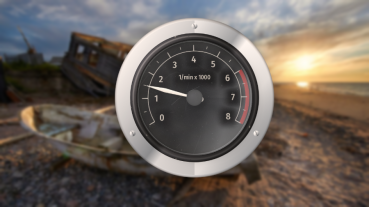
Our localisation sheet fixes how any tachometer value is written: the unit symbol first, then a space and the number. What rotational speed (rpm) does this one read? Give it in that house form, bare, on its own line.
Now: rpm 1500
